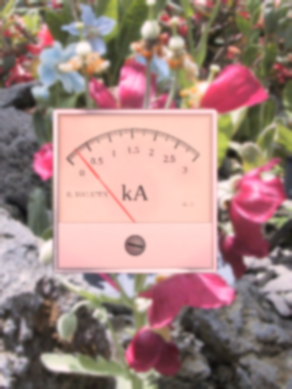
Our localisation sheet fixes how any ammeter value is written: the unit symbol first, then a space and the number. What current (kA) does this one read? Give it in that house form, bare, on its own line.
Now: kA 0.25
